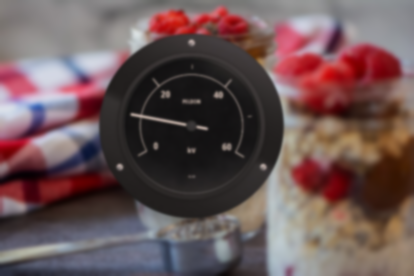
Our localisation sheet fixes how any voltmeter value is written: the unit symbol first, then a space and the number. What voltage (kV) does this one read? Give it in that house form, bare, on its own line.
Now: kV 10
